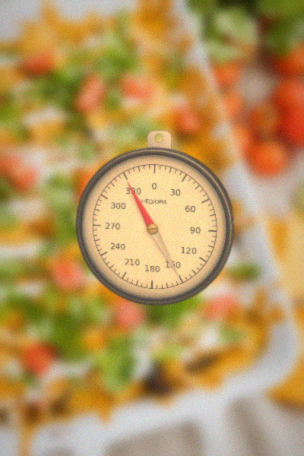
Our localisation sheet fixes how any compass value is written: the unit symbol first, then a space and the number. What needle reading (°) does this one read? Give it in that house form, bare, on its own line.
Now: ° 330
